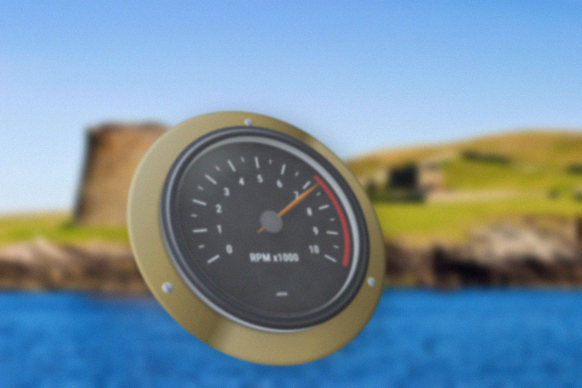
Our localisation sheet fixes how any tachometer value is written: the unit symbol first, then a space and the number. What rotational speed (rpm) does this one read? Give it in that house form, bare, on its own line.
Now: rpm 7250
